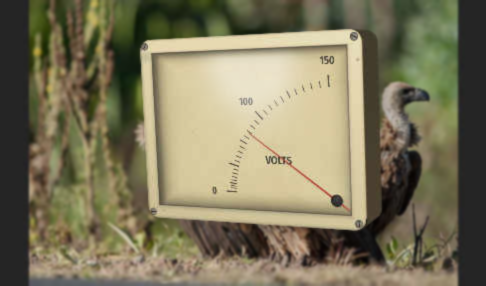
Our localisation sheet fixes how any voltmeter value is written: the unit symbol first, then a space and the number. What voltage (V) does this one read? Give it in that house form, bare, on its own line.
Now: V 85
